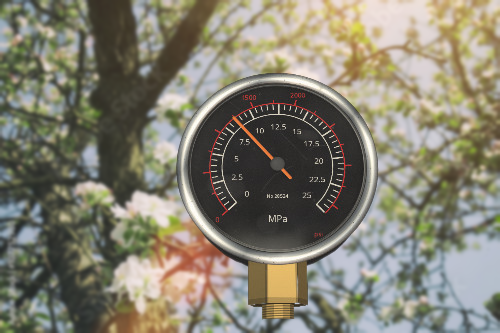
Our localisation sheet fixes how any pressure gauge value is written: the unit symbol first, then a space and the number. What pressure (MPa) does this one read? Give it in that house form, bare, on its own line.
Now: MPa 8.5
